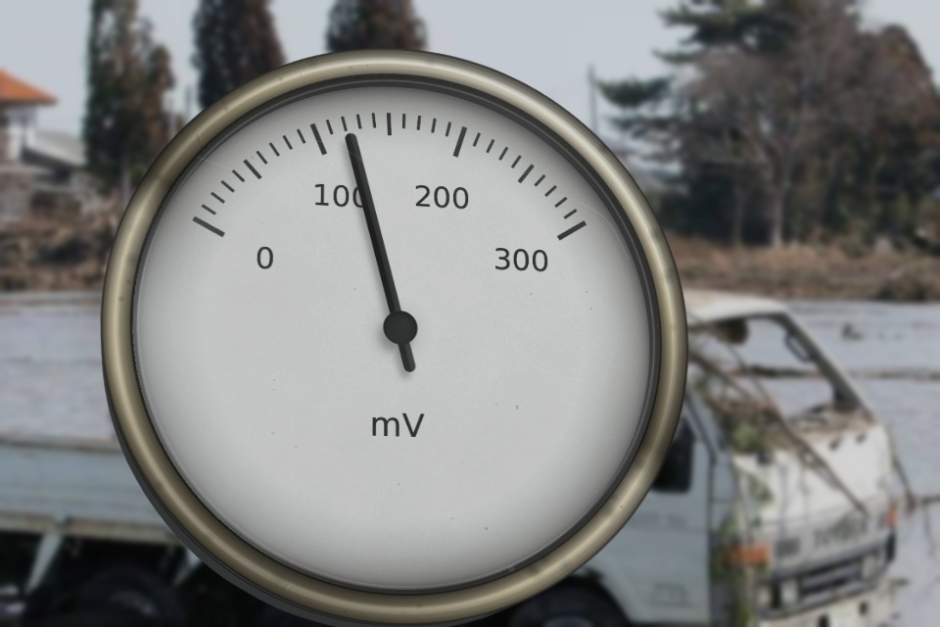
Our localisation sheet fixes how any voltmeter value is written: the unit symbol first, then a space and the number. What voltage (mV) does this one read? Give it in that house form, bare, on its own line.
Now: mV 120
